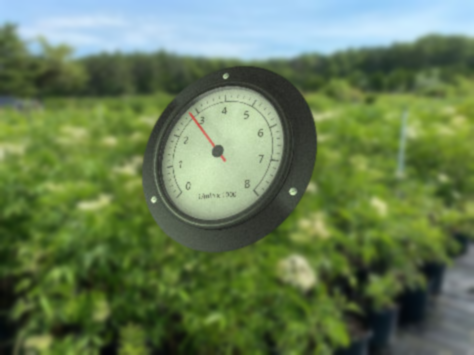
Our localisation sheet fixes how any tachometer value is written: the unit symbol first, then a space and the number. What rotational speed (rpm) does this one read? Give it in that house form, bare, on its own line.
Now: rpm 2800
